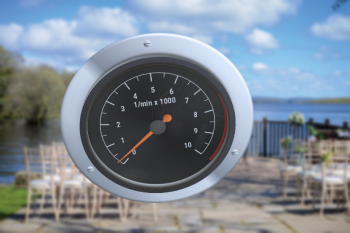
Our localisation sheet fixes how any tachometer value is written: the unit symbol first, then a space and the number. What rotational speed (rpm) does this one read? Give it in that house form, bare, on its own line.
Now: rpm 250
